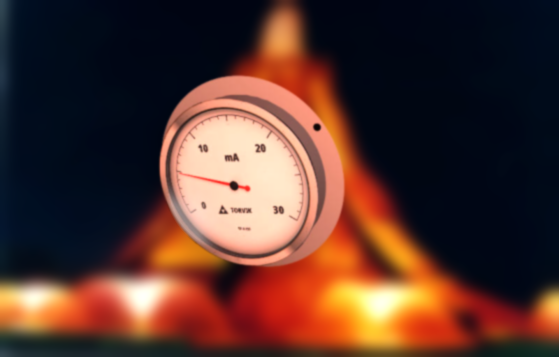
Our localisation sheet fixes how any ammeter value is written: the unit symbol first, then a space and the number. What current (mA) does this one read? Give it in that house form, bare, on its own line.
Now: mA 5
